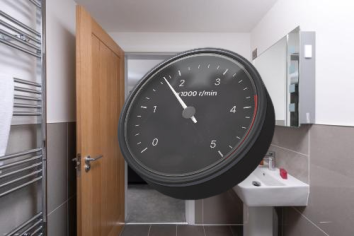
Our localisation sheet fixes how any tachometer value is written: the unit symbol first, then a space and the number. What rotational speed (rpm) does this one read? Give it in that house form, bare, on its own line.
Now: rpm 1700
